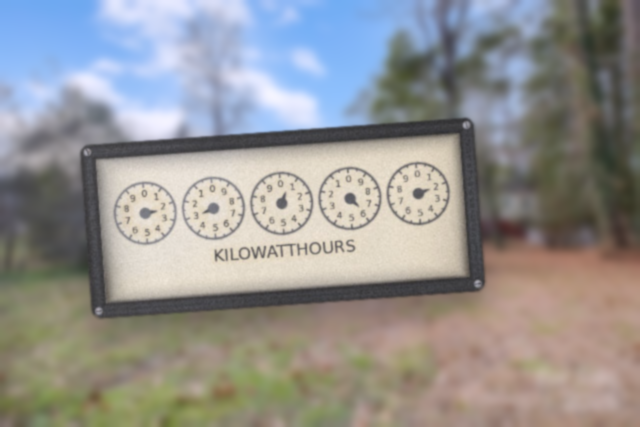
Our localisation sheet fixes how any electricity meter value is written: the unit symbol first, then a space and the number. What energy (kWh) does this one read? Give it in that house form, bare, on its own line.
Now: kWh 23062
